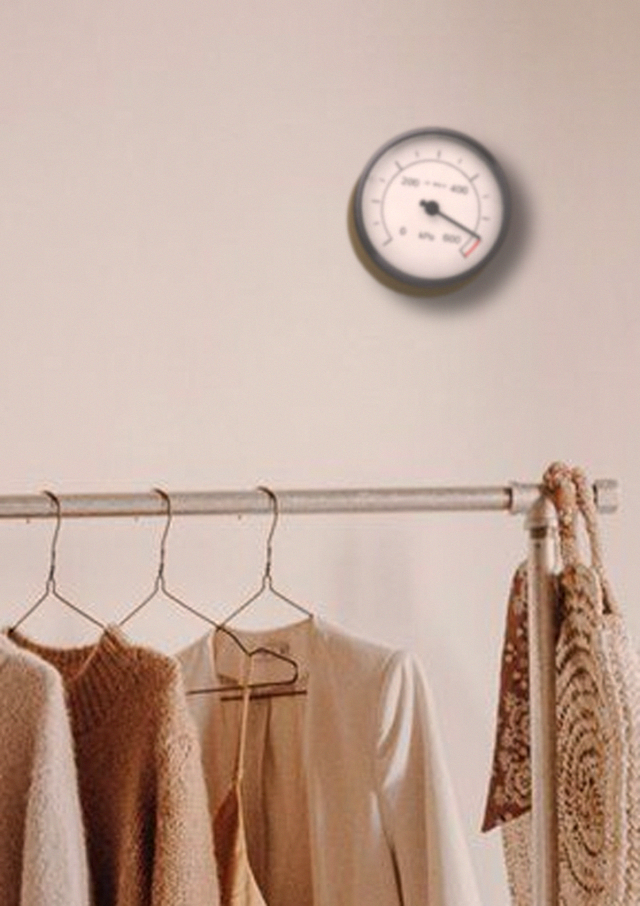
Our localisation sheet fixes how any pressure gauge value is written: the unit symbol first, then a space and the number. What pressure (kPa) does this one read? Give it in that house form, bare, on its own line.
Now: kPa 550
